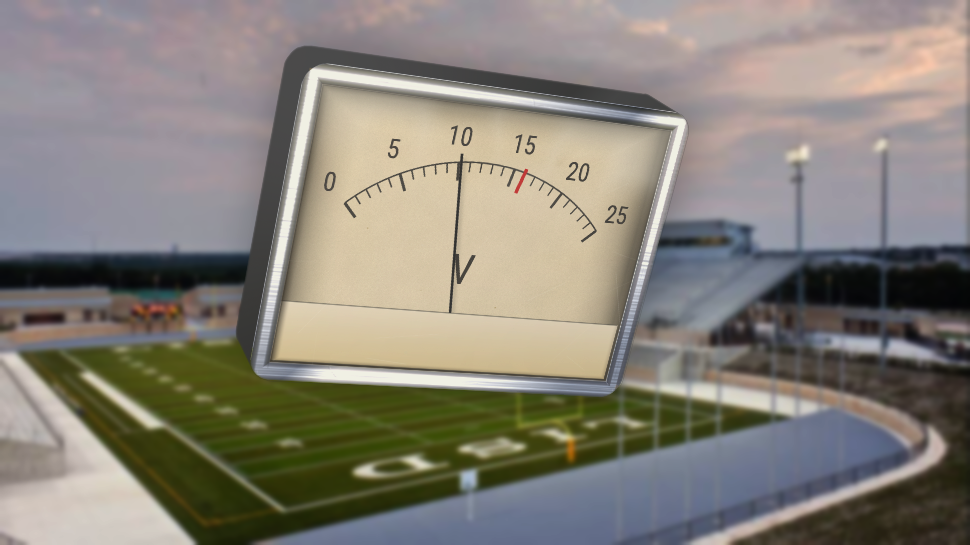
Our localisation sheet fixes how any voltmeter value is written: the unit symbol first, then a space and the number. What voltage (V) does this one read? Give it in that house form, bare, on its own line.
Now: V 10
